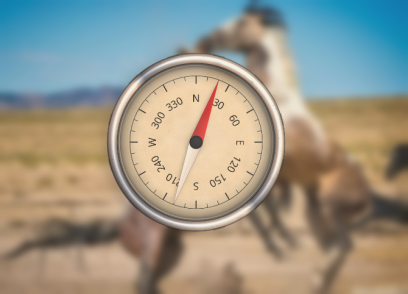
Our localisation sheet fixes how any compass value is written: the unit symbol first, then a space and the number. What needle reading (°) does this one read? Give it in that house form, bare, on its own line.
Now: ° 20
